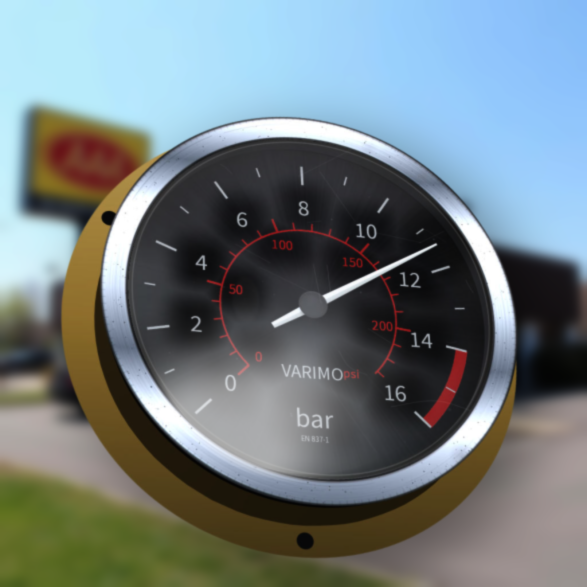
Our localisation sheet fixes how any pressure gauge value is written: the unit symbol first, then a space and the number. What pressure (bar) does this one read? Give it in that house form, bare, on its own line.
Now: bar 11.5
